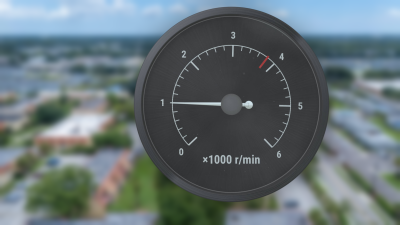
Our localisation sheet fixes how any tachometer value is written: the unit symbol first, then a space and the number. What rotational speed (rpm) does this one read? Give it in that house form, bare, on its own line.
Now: rpm 1000
